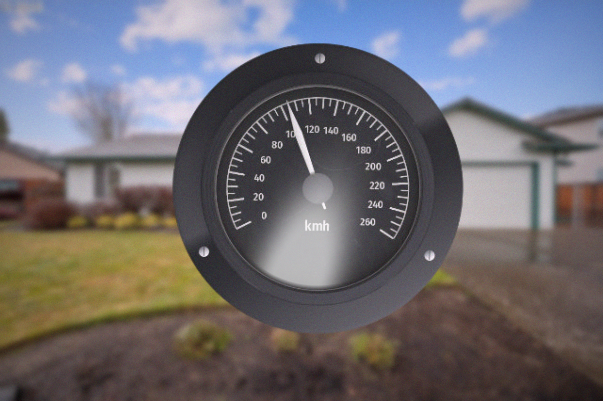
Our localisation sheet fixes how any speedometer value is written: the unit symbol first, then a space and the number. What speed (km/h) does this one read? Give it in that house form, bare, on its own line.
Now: km/h 105
